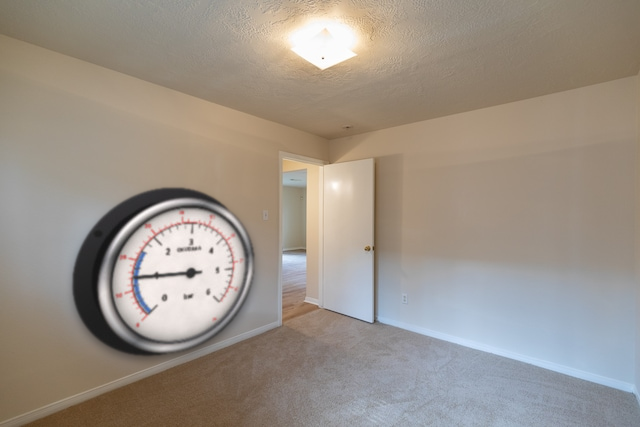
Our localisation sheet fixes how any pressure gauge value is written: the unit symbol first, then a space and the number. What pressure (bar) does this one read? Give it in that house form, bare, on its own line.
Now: bar 1
